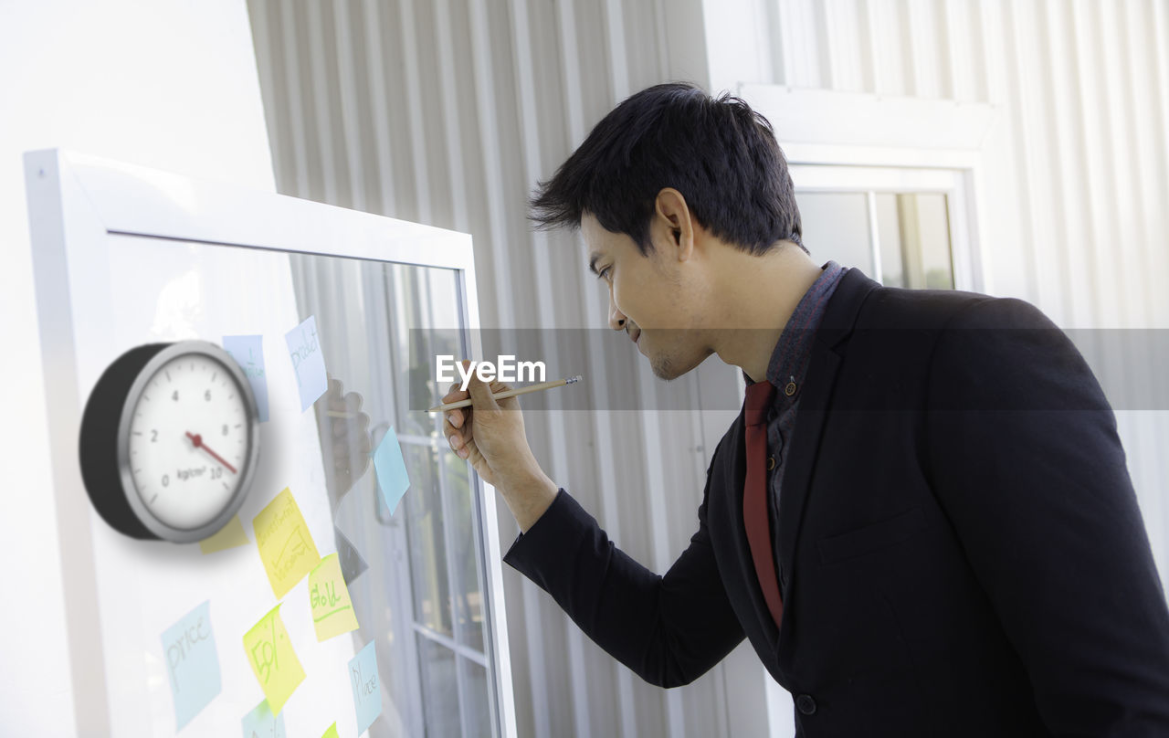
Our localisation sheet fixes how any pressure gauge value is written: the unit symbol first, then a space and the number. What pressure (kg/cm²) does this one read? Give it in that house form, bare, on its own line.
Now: kg/cm² 9.5
